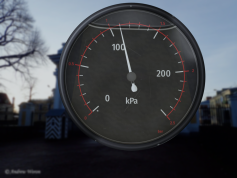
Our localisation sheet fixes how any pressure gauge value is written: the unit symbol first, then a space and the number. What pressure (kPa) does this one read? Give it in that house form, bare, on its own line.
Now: kPa 110
